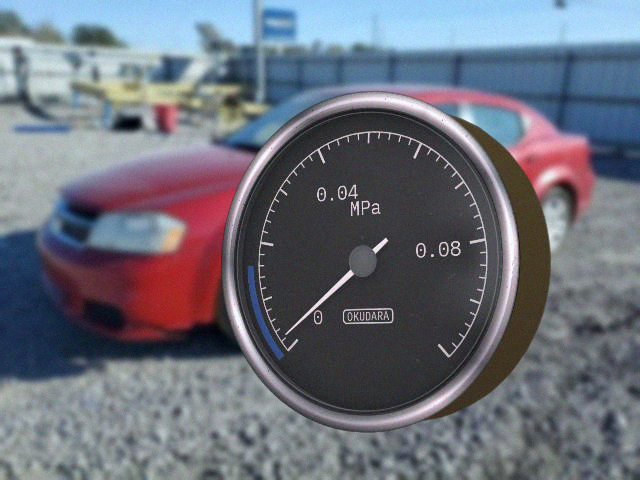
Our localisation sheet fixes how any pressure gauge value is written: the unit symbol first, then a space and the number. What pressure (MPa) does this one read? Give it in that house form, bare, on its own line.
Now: MPa 0.002
